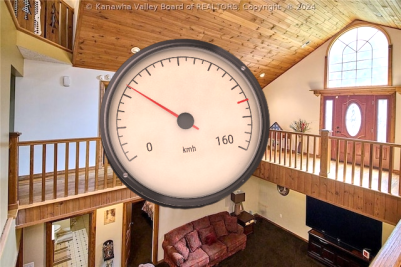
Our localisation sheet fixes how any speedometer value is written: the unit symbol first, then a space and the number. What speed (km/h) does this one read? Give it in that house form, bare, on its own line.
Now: km/h 45
